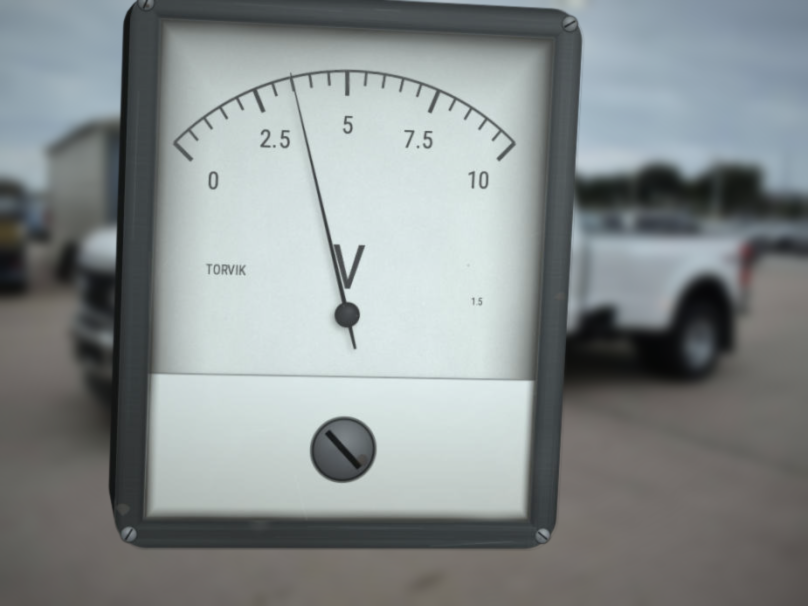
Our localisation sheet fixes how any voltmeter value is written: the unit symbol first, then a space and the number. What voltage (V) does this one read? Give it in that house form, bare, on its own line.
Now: V 3.5
